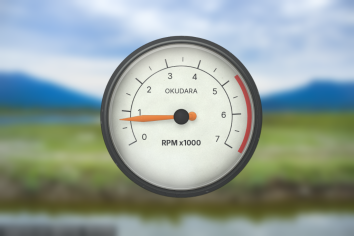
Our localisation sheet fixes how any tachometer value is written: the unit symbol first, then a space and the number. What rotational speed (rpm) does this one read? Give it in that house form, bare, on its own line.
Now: rpm 750
